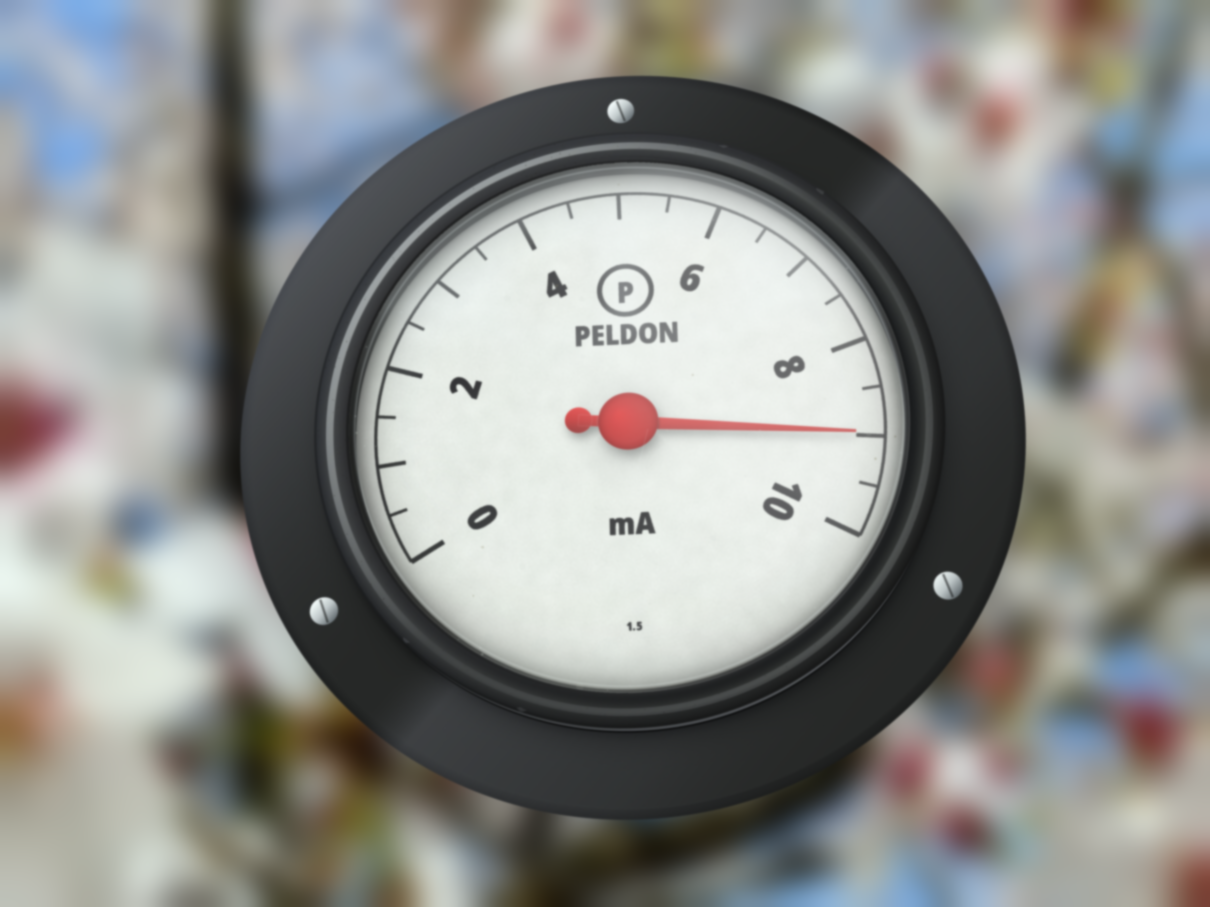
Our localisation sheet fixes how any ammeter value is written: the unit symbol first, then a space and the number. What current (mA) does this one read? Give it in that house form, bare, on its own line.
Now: mA 9
